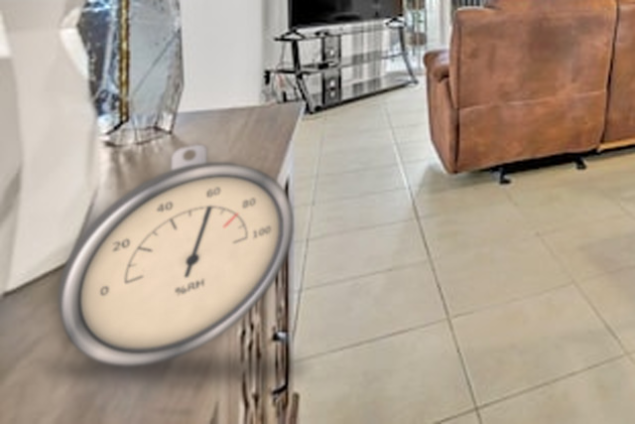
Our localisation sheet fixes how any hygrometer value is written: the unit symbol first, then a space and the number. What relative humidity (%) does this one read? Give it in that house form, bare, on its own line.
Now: % 60
